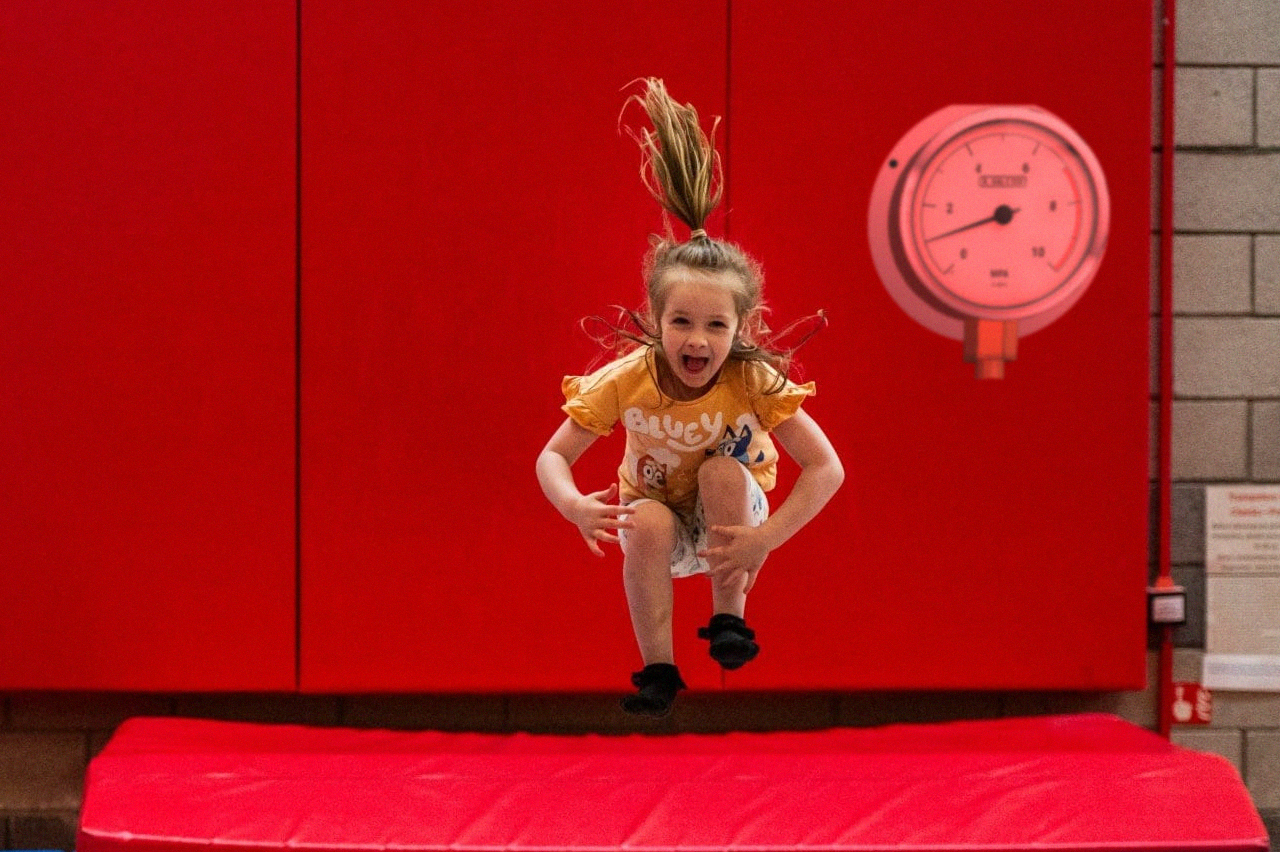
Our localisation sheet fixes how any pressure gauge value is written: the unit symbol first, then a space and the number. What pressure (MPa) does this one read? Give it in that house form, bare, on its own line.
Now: MPa 1
